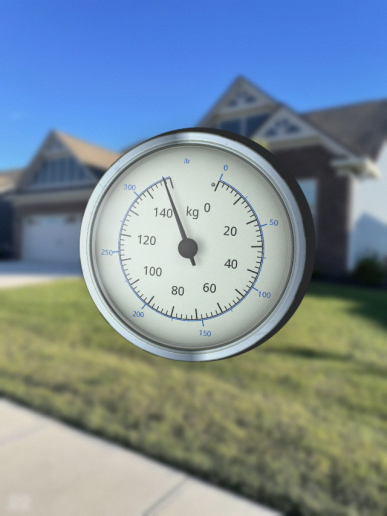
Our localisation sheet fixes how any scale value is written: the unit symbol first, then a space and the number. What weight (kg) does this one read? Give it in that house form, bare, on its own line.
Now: kg 148
